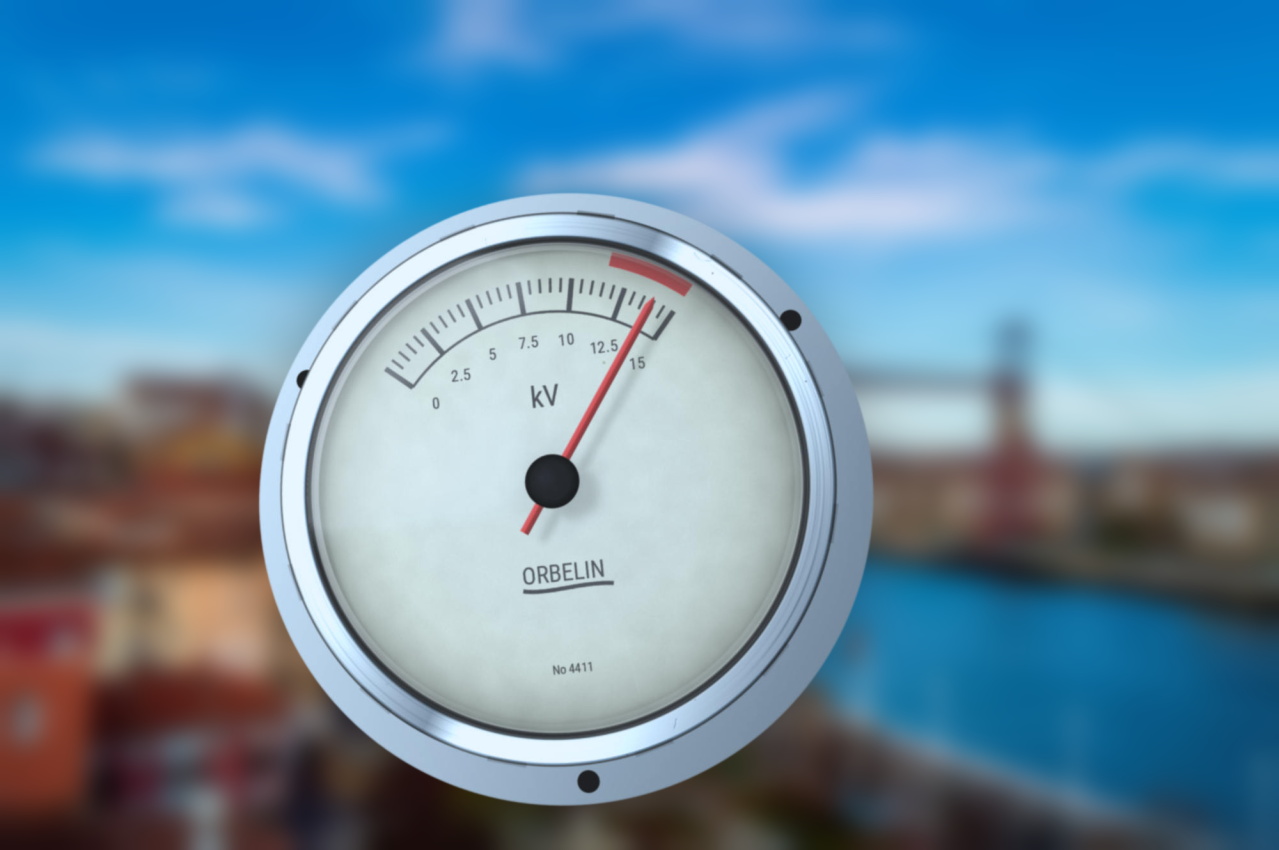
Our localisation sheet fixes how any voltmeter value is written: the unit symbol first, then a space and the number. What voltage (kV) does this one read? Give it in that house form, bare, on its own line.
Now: kV 14
